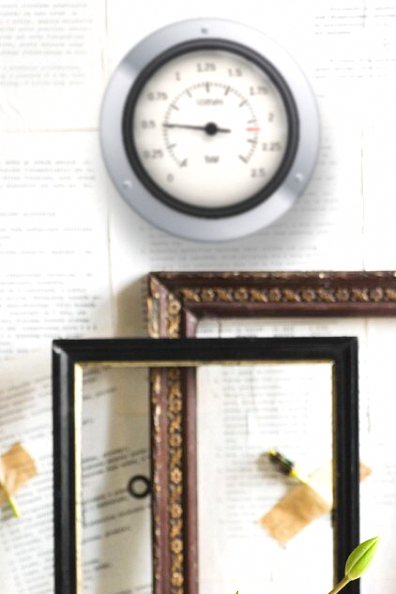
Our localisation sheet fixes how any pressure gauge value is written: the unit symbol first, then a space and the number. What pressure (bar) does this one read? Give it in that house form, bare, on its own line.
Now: bar 0.5
